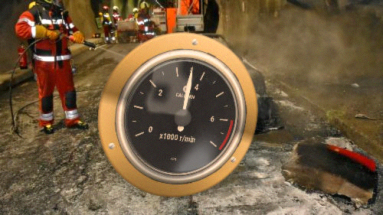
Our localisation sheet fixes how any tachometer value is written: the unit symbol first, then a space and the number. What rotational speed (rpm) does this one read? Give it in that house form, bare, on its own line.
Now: rpm 3500
